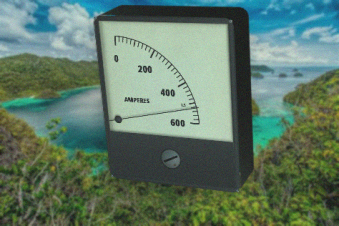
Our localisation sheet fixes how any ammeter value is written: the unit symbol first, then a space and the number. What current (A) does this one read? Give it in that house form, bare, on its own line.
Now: A 520
